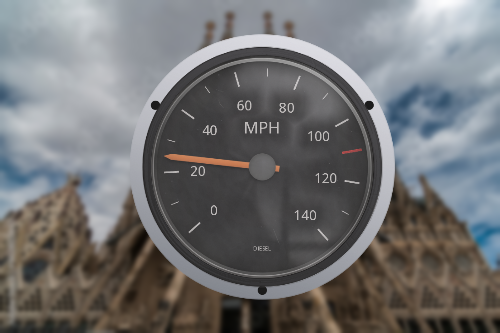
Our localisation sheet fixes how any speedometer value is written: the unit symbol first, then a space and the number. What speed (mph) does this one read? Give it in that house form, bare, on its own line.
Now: mph 25
